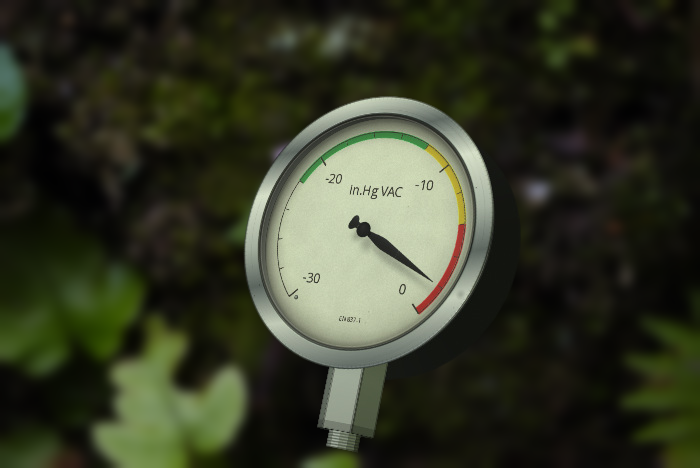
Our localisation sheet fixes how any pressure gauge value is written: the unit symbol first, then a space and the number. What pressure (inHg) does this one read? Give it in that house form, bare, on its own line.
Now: inHg -2
